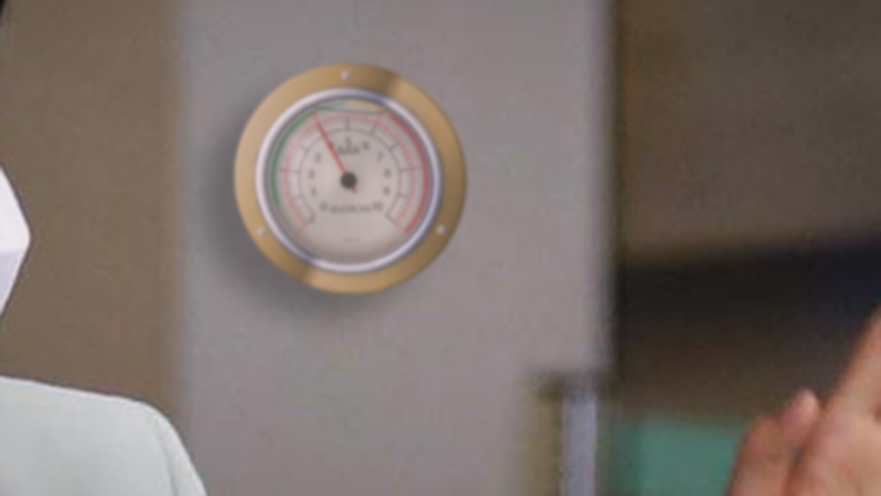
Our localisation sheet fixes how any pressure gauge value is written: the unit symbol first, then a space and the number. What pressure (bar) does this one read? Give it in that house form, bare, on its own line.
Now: bar 4
